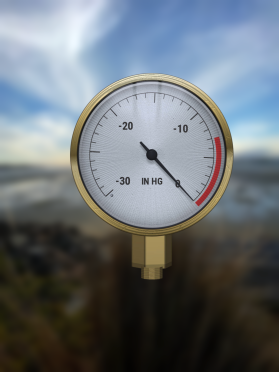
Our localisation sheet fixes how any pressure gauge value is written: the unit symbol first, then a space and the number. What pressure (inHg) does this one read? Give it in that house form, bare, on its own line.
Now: inHg 0
